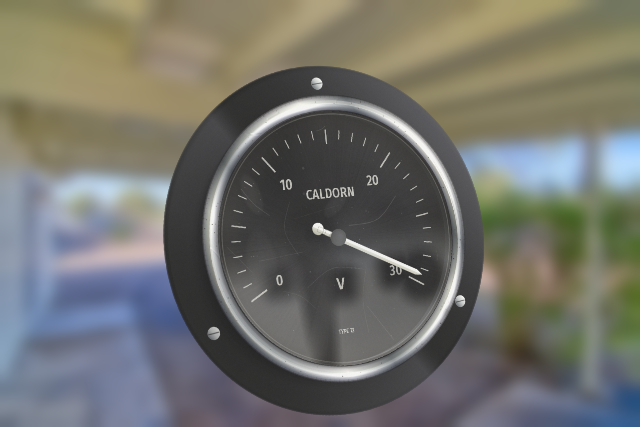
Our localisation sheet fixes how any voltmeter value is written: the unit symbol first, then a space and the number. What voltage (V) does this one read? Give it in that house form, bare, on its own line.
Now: V 29.5
